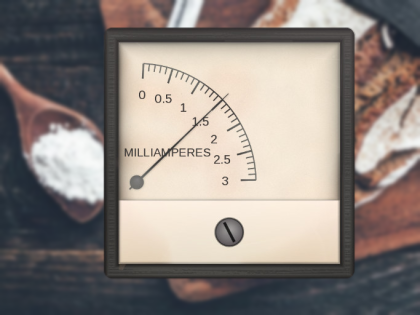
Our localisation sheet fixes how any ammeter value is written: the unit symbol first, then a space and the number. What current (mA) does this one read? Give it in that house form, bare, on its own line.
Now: mA 1.5
